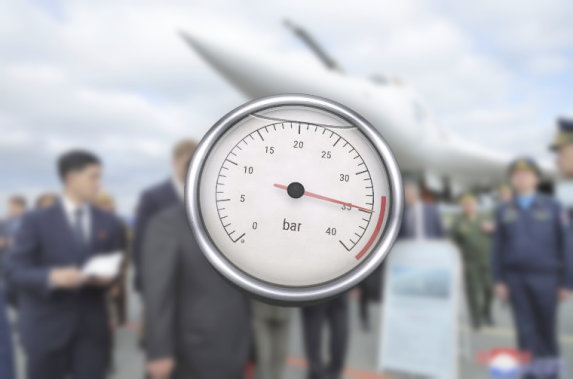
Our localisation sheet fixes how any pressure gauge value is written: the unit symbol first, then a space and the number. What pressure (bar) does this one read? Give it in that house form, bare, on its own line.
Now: bar 35
